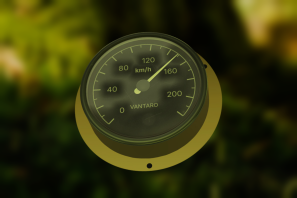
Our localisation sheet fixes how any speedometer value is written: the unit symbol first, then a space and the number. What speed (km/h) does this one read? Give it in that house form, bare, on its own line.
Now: km/h 150
